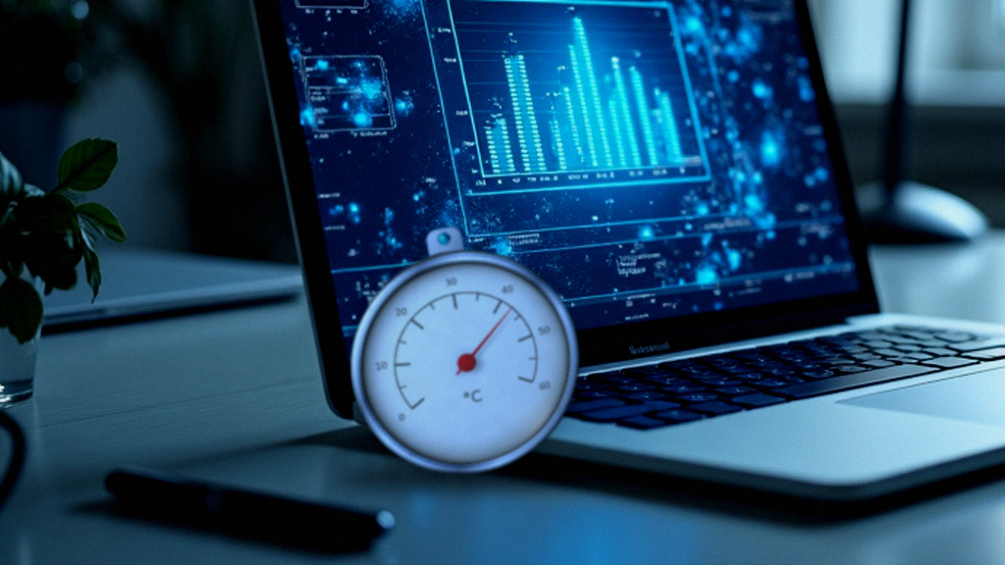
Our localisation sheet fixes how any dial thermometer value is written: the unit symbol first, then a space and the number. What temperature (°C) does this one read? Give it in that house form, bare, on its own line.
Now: °C 42.5
